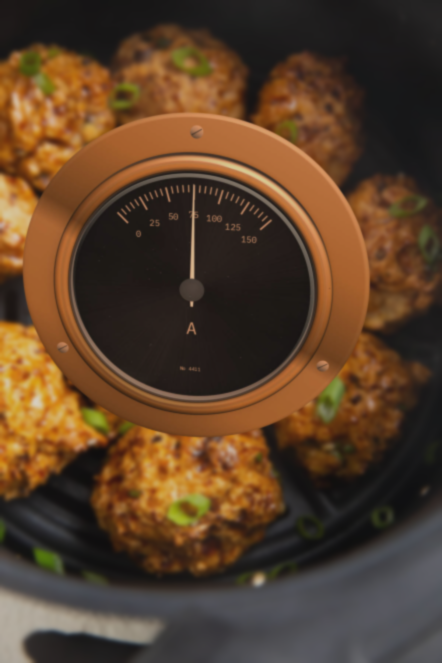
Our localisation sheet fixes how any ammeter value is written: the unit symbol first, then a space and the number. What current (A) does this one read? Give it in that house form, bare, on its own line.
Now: A 75
